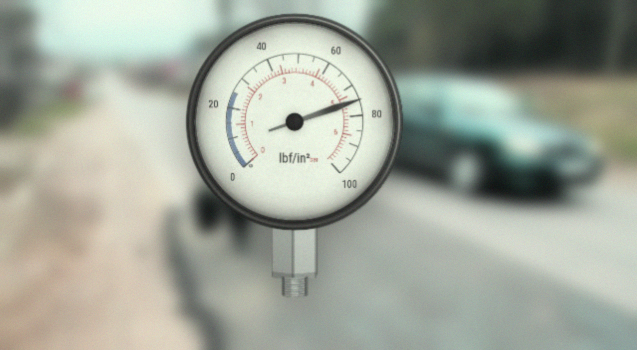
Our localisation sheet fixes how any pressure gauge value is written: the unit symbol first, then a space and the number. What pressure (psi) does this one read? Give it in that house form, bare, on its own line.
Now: psi 75
